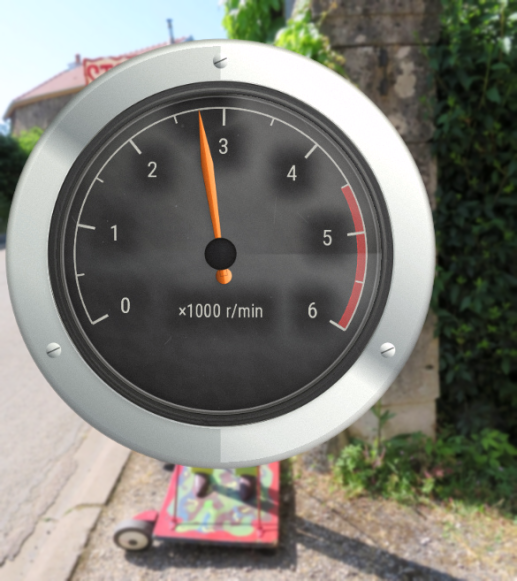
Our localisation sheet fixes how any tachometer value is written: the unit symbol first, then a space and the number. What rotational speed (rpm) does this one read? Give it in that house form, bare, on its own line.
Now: rpm 2750
